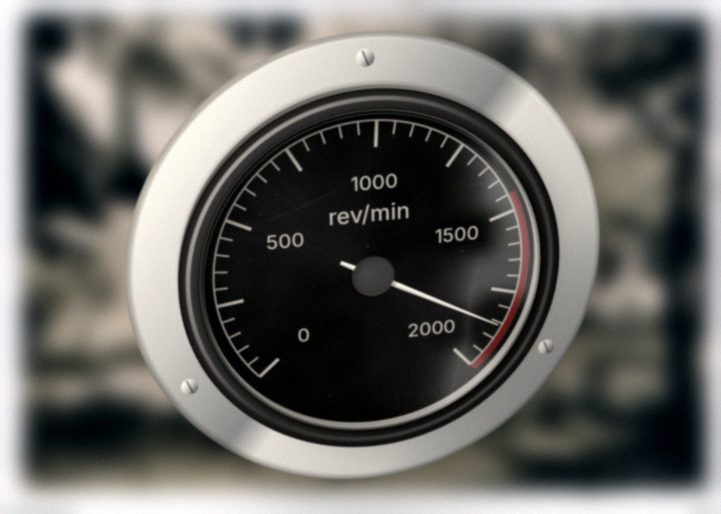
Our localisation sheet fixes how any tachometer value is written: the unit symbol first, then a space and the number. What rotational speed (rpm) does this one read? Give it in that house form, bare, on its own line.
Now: rpm 1850
